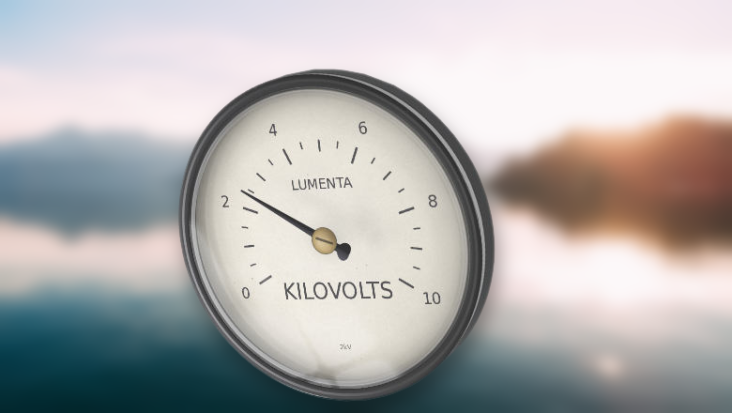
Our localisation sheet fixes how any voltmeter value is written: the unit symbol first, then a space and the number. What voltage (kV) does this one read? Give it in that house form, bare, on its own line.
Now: kV 2.5
